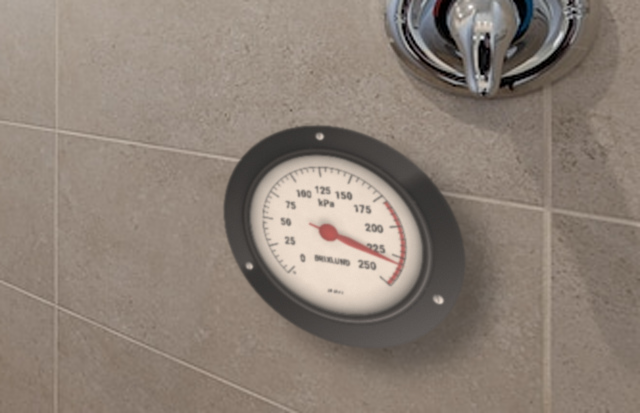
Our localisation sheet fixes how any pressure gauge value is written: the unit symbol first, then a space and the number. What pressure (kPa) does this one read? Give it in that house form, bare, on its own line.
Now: kPa 230
